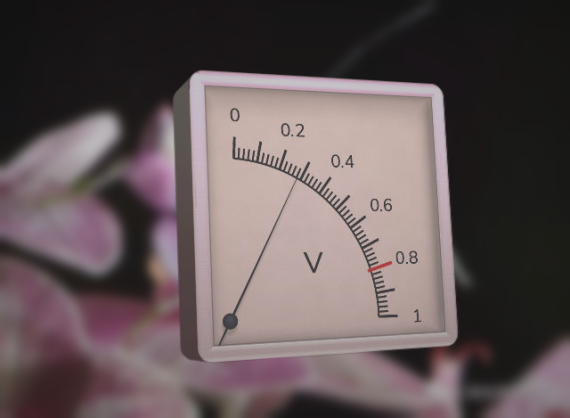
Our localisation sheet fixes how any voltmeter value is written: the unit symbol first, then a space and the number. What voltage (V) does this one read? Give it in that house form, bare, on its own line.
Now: V 0.28
